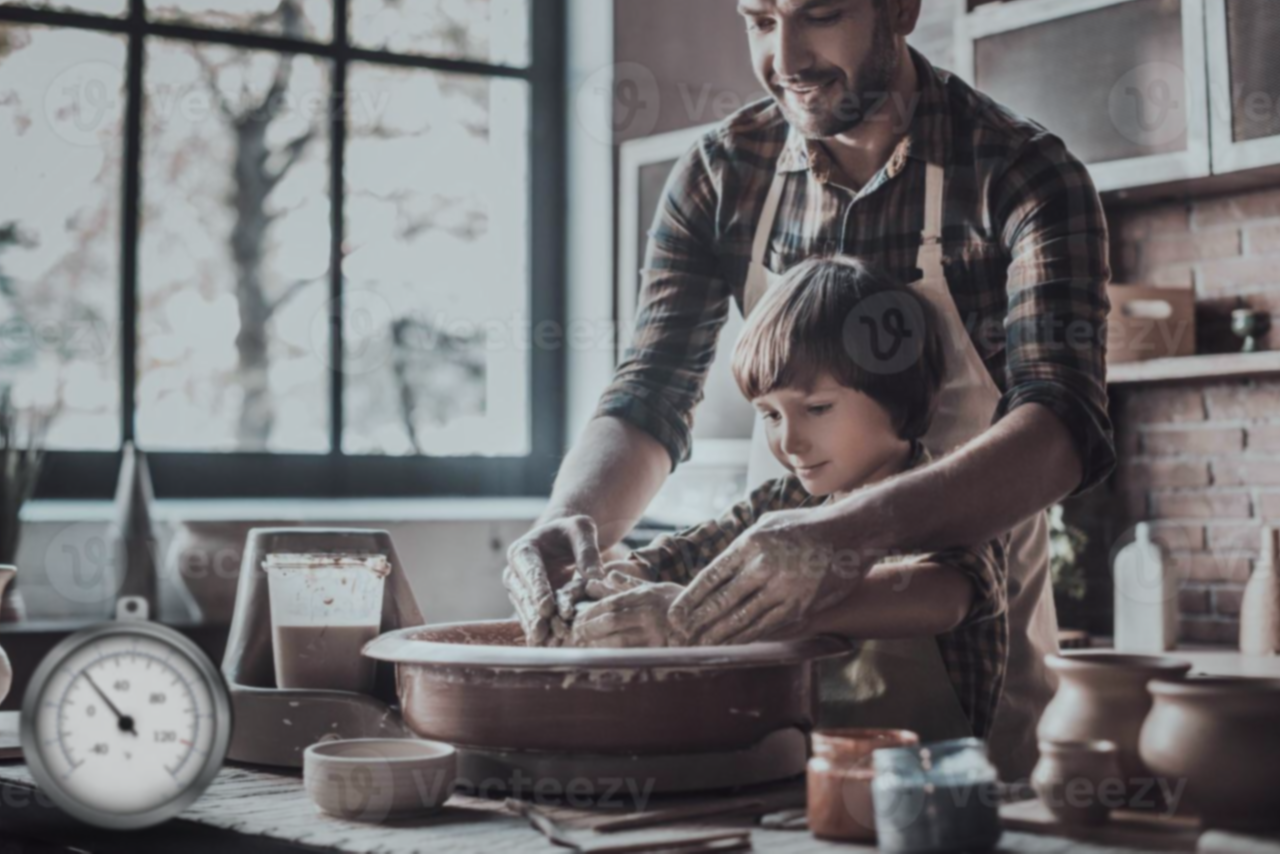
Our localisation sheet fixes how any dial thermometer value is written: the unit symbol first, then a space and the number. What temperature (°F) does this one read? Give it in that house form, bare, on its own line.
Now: °F 20
